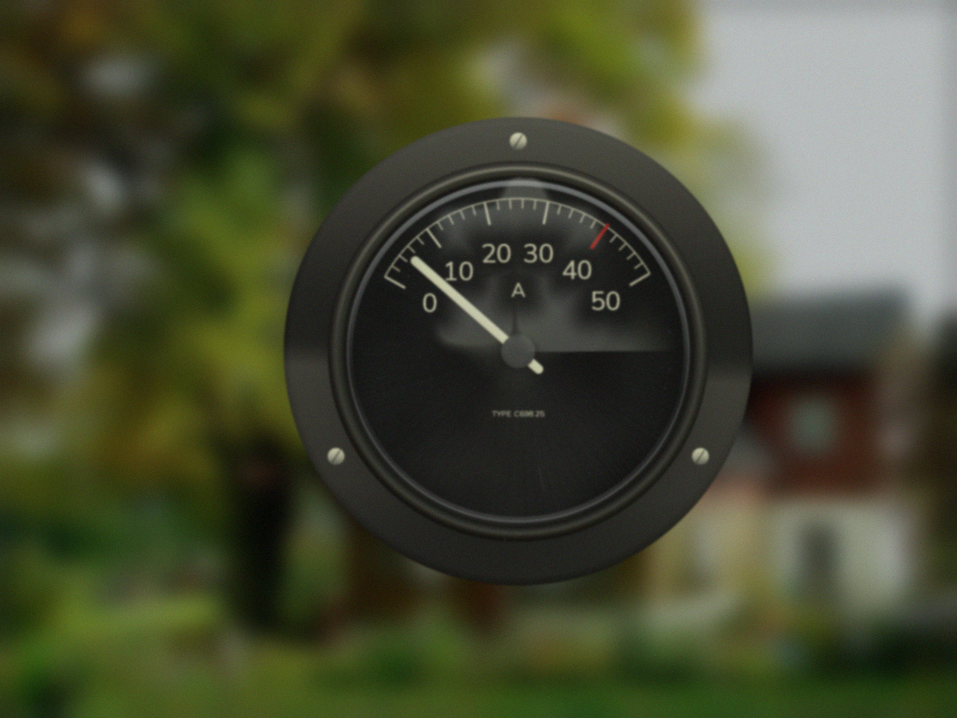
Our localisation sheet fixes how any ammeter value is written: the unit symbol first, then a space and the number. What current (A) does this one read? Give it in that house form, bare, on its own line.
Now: A 5
